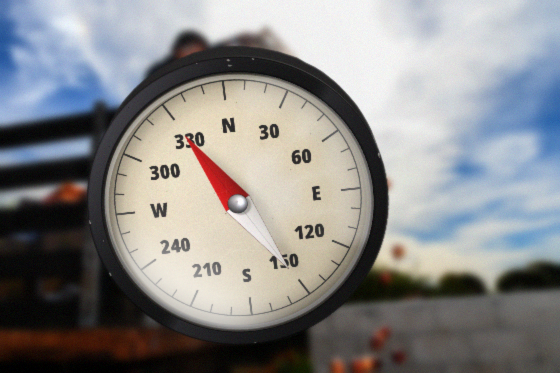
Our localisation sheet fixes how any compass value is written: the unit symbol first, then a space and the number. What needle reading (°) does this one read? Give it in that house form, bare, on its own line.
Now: ° 330
